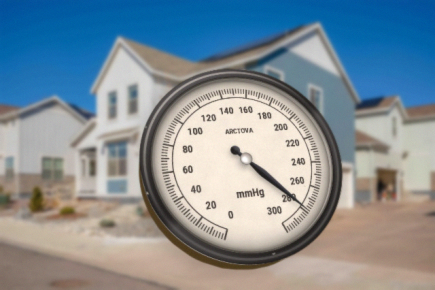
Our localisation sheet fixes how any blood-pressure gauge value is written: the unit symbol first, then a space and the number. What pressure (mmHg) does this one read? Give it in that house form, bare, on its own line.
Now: mmHg 280
